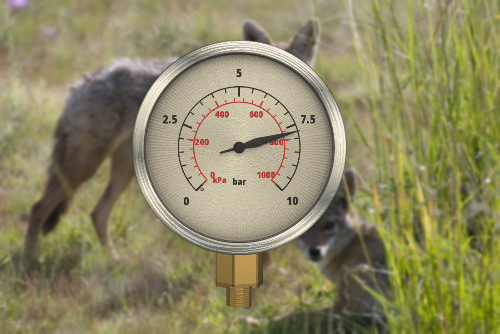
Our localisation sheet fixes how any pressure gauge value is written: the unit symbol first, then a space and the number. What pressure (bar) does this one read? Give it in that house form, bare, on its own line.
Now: bar 7.75
